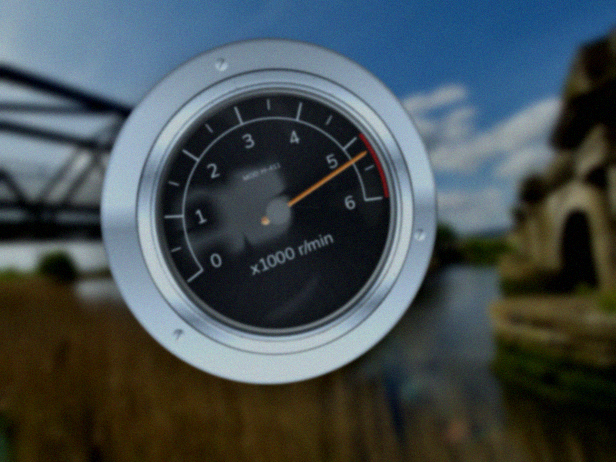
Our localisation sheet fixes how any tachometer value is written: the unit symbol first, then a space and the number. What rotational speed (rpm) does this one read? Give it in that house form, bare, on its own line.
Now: rpm 5250
